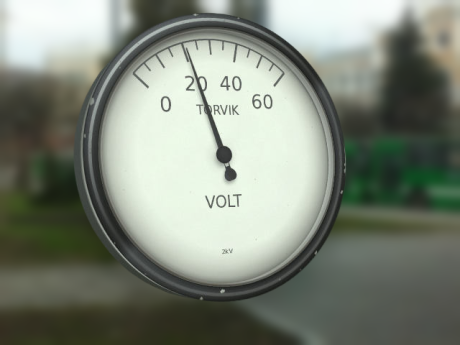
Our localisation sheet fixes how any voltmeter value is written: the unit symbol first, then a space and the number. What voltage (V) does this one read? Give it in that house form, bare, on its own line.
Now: V 20
